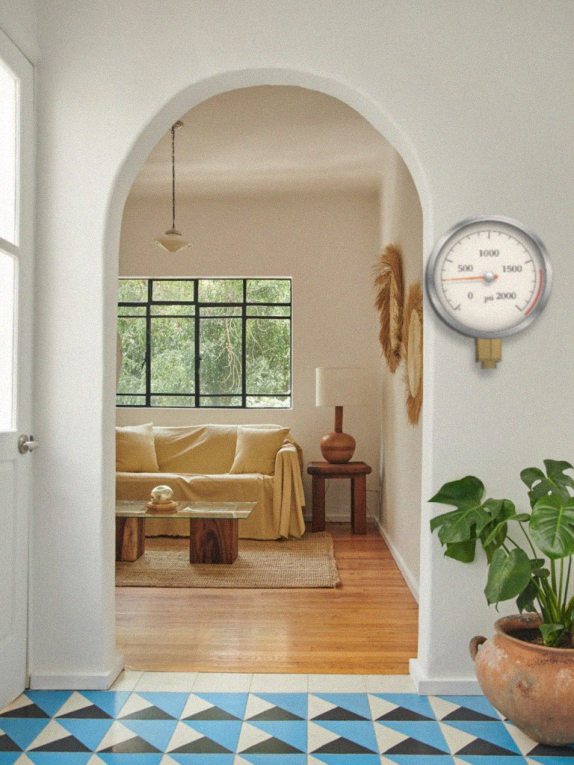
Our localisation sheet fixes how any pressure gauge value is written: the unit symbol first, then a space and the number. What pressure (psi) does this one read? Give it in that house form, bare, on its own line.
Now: psi 300
